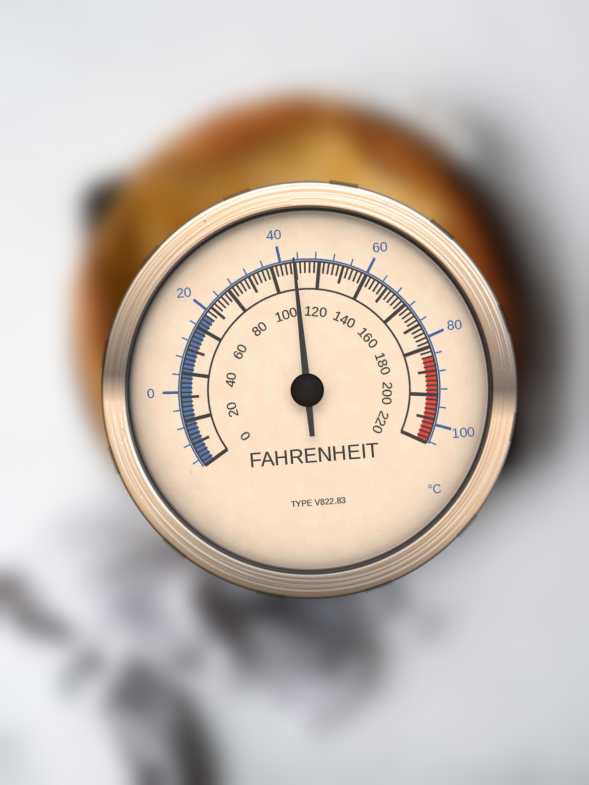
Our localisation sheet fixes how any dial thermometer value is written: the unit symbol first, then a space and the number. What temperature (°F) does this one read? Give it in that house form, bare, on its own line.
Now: °F 110
